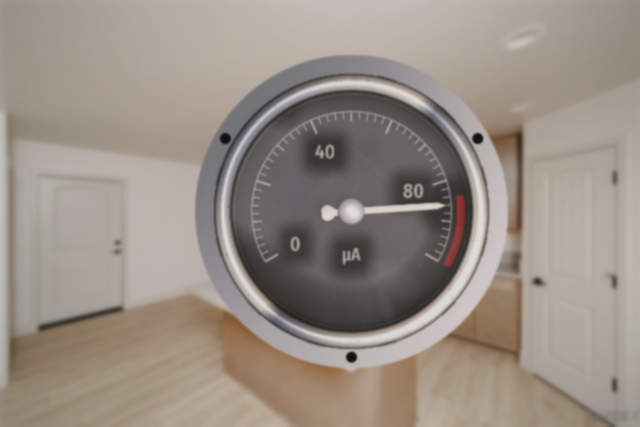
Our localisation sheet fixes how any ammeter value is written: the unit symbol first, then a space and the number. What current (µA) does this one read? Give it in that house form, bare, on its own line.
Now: µA 86
